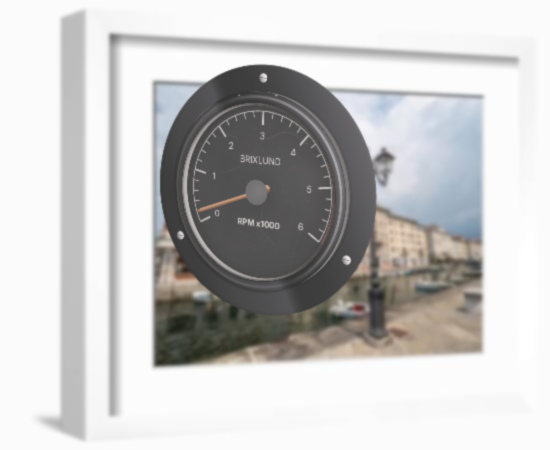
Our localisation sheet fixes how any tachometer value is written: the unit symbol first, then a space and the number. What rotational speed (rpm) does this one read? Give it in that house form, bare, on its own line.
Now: rpm 200
